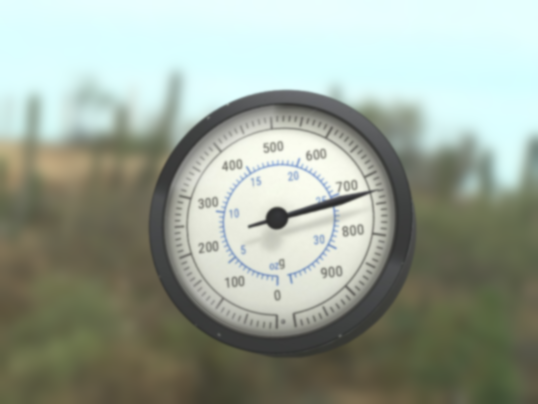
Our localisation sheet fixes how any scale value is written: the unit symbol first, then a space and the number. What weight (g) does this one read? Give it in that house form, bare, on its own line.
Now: g 730
